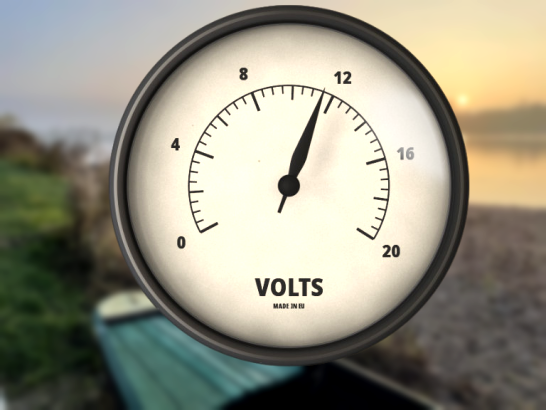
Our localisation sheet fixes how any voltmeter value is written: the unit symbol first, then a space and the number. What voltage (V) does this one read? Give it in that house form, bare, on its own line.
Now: V 11.5
